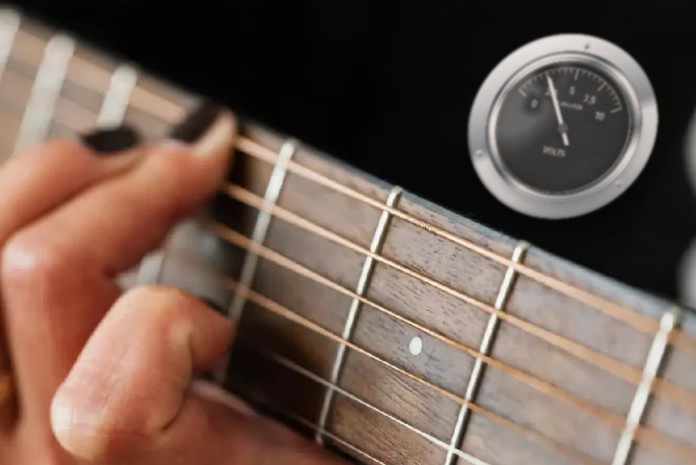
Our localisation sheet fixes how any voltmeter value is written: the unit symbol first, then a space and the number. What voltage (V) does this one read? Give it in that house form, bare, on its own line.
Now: V 2.5
